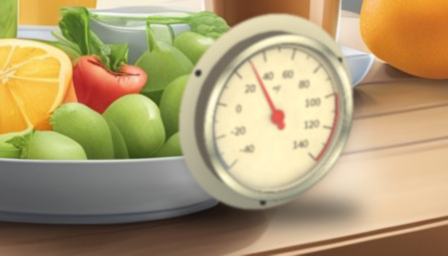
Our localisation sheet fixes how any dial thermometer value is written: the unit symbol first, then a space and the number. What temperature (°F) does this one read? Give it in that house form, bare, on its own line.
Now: °F 30
